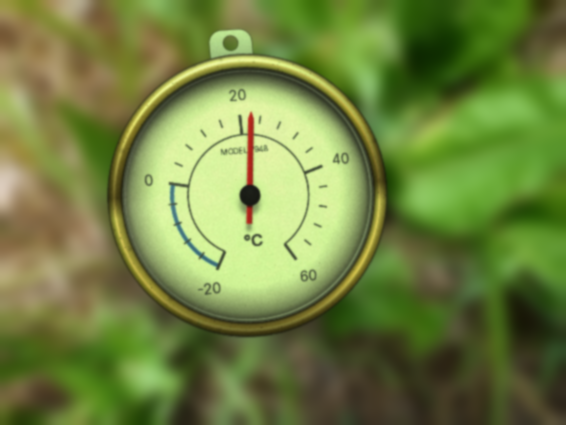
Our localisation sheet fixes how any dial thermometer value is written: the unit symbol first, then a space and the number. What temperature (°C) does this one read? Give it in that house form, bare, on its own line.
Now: °C 22
